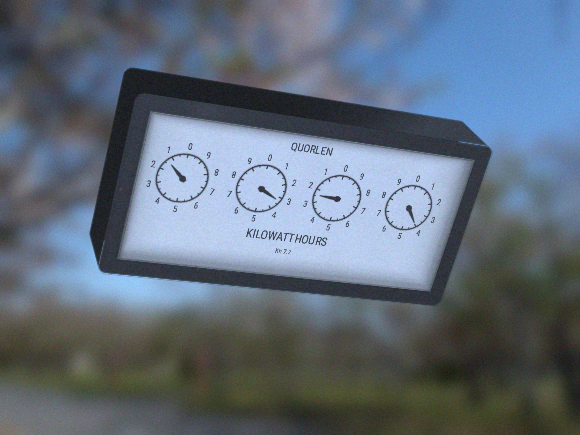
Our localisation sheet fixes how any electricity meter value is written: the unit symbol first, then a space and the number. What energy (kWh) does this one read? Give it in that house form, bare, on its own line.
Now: kWh 1324
